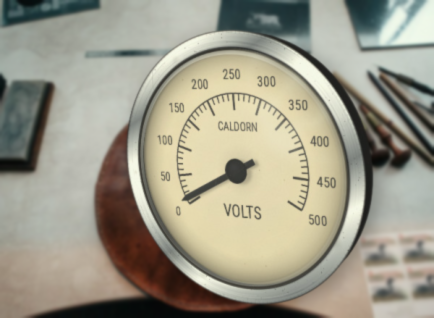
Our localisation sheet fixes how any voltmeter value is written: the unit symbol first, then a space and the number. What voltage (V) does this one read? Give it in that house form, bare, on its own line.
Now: V 10
